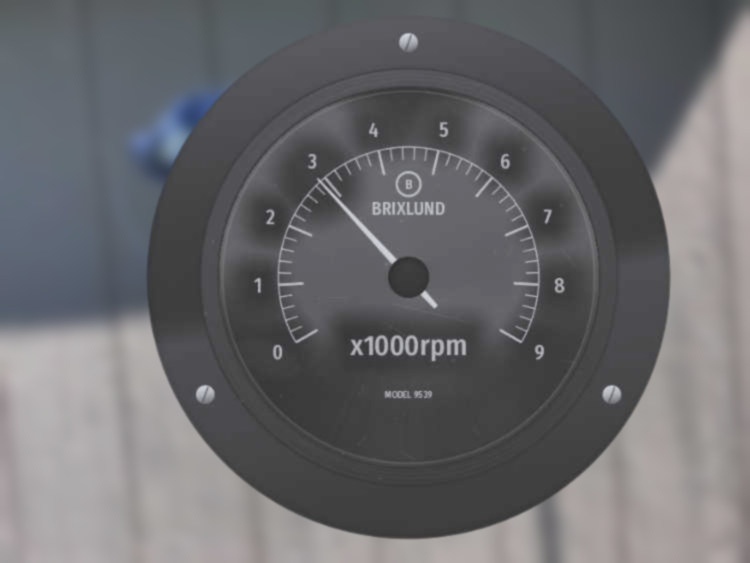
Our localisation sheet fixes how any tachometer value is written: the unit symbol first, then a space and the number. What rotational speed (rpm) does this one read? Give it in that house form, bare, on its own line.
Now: rpm 2900
